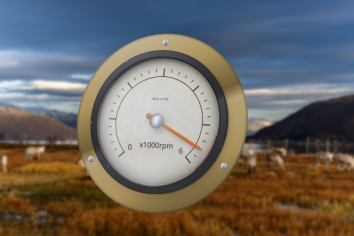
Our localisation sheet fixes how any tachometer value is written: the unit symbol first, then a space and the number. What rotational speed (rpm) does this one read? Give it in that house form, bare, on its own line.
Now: rpm 5600
